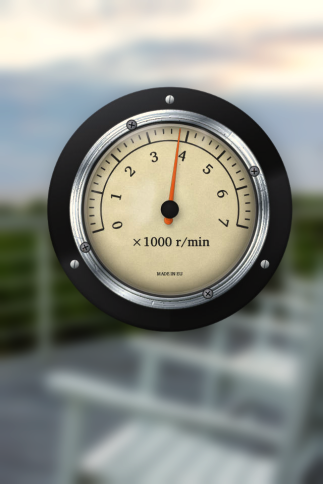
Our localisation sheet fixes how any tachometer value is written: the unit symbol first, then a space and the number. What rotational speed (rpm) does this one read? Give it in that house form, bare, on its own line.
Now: rpm 3800
